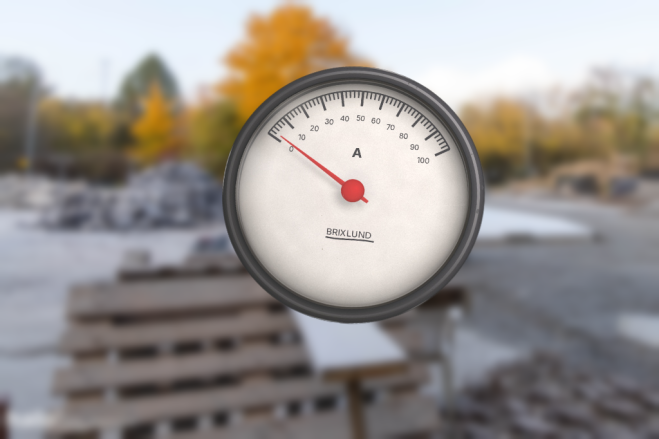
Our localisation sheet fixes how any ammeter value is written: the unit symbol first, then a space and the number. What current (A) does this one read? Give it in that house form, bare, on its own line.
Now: A 2
